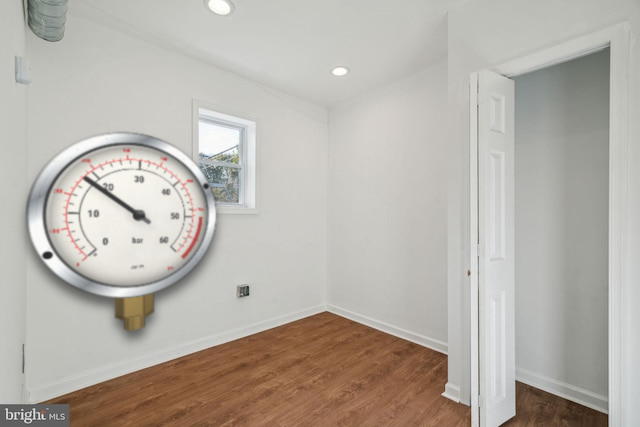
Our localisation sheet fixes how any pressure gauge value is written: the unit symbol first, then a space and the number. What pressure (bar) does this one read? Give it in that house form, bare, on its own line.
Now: bar 18
